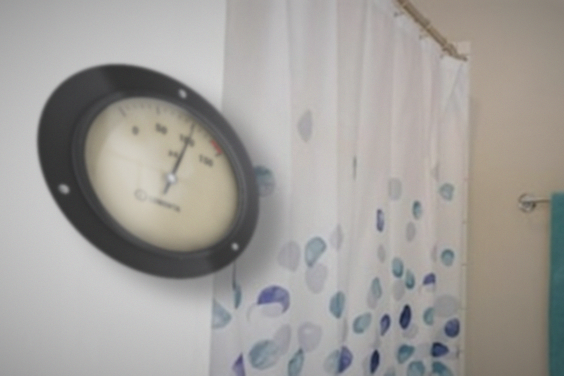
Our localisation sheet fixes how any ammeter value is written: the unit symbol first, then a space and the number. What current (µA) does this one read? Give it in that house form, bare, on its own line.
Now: µA 100
